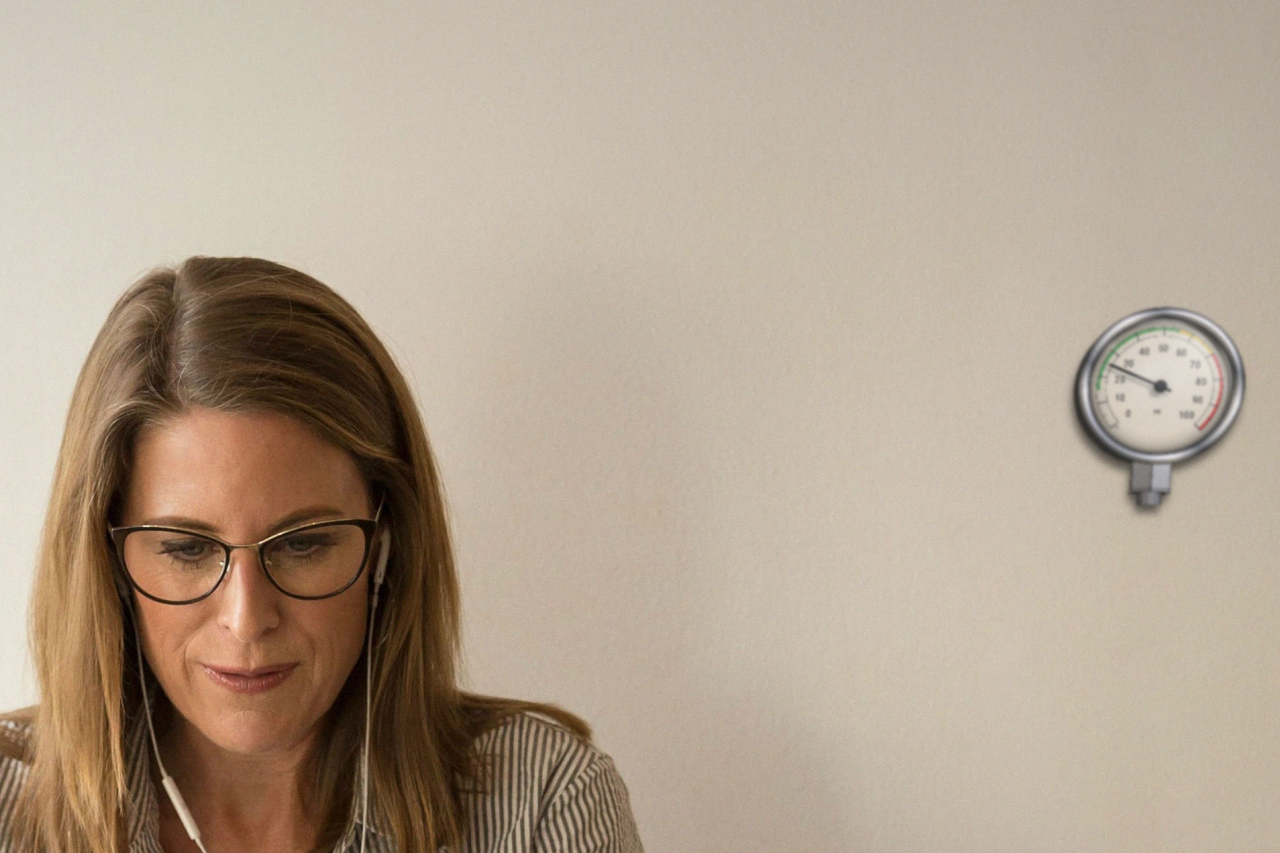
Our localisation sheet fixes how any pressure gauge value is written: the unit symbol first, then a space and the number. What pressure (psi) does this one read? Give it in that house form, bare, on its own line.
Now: psi 25
